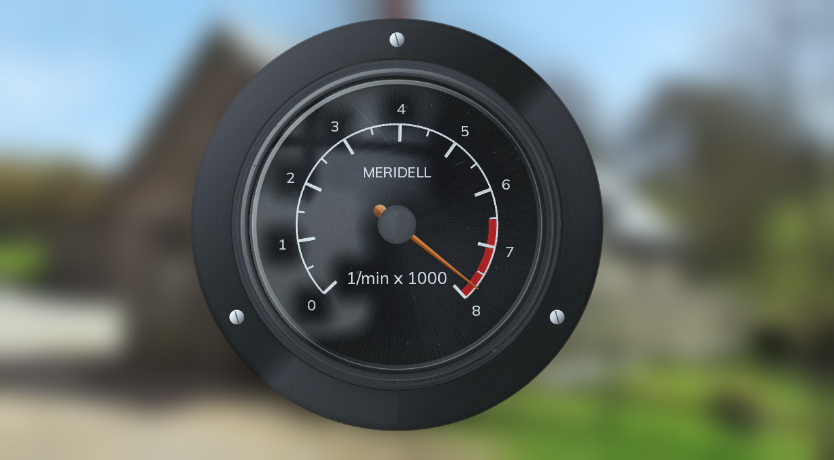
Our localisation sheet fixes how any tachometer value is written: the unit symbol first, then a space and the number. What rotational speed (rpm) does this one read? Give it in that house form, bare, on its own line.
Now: rpm 7750
